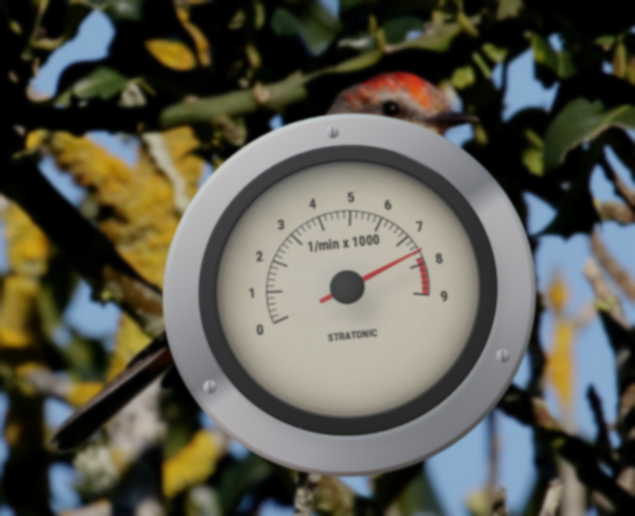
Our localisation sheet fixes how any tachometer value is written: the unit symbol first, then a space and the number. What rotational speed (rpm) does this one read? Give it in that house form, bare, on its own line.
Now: rpm 7600
